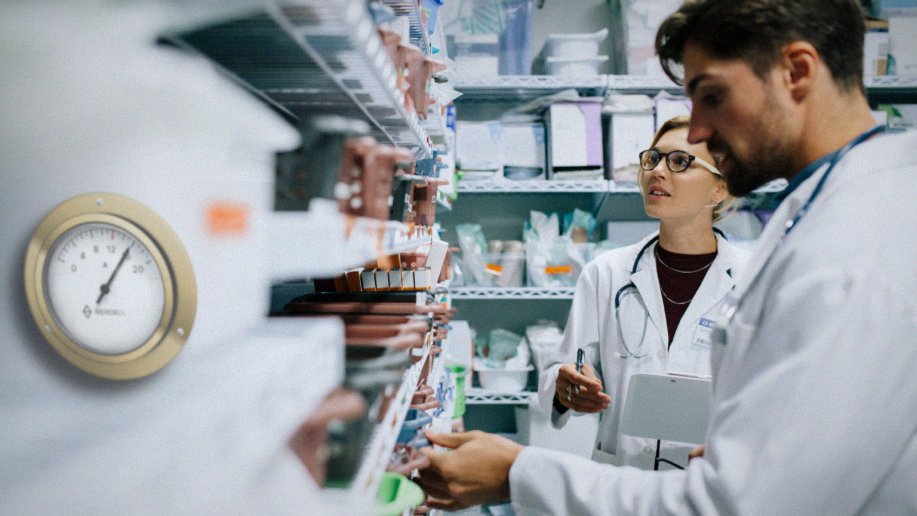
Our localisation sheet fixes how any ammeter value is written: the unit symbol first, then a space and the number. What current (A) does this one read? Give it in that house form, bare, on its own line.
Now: A 16
